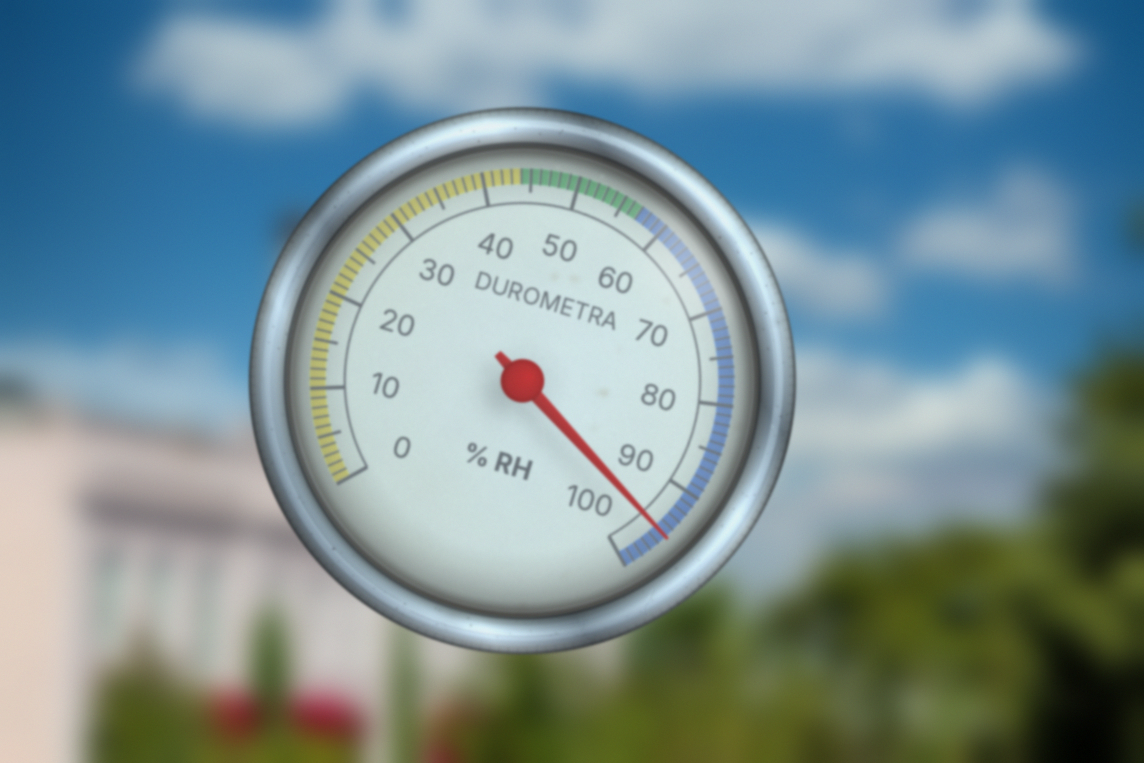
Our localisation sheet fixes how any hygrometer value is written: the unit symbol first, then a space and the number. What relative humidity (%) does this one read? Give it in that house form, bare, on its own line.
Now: % 95
